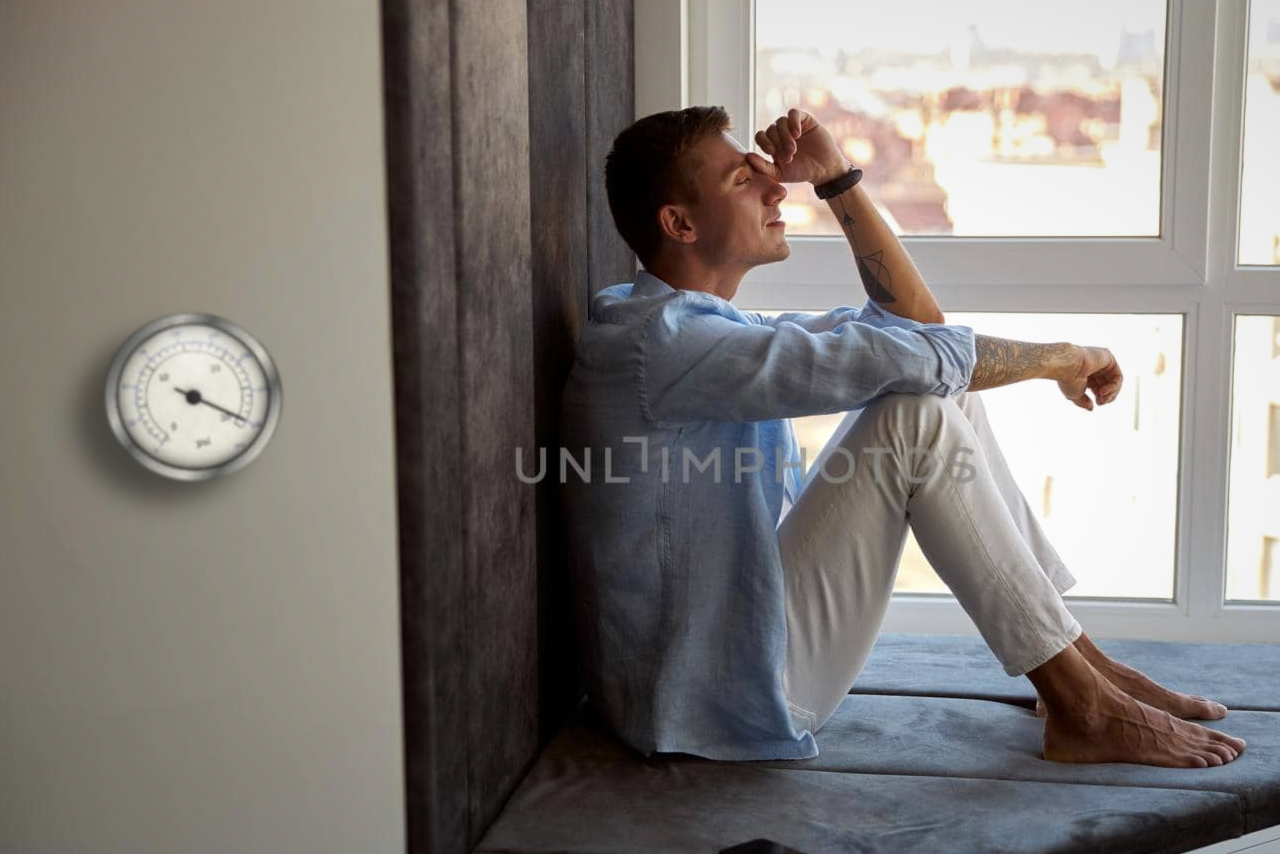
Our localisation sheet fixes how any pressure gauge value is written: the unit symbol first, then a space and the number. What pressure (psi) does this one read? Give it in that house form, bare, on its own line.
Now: psi 29
